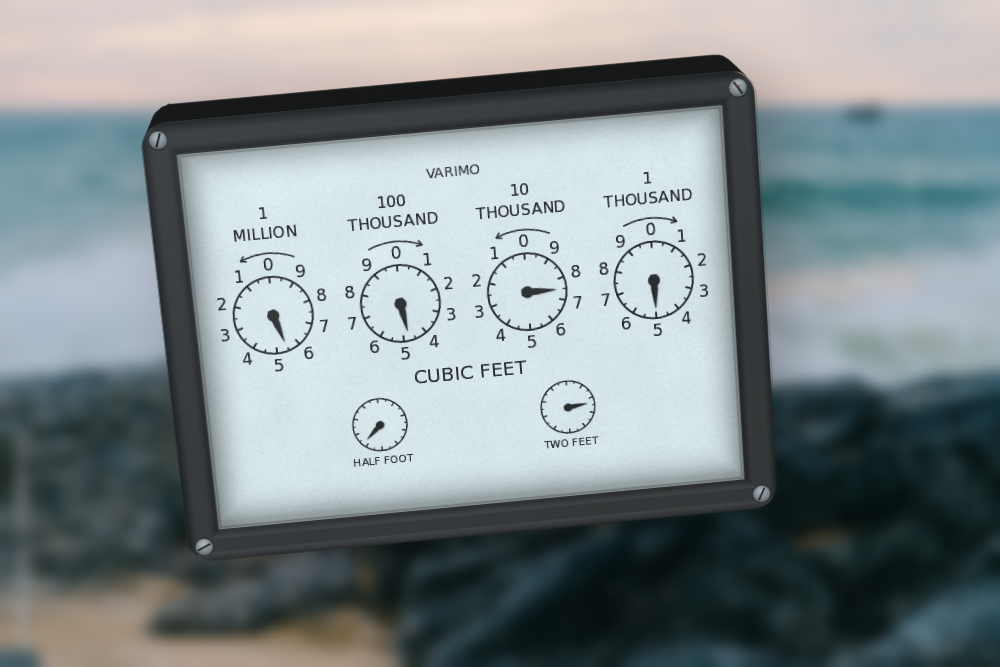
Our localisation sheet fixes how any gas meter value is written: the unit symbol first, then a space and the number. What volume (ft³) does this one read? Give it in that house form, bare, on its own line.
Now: ft³ 547500
